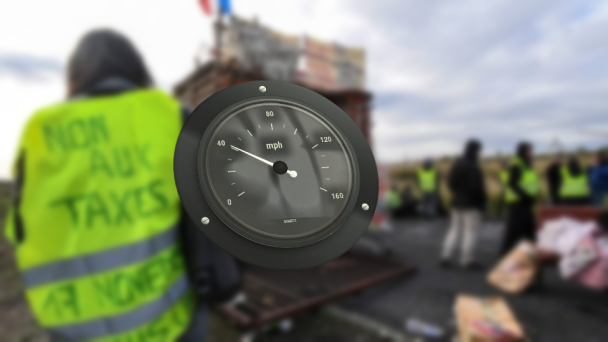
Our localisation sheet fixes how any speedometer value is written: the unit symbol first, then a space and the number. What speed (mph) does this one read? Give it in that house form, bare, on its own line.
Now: mph 40
